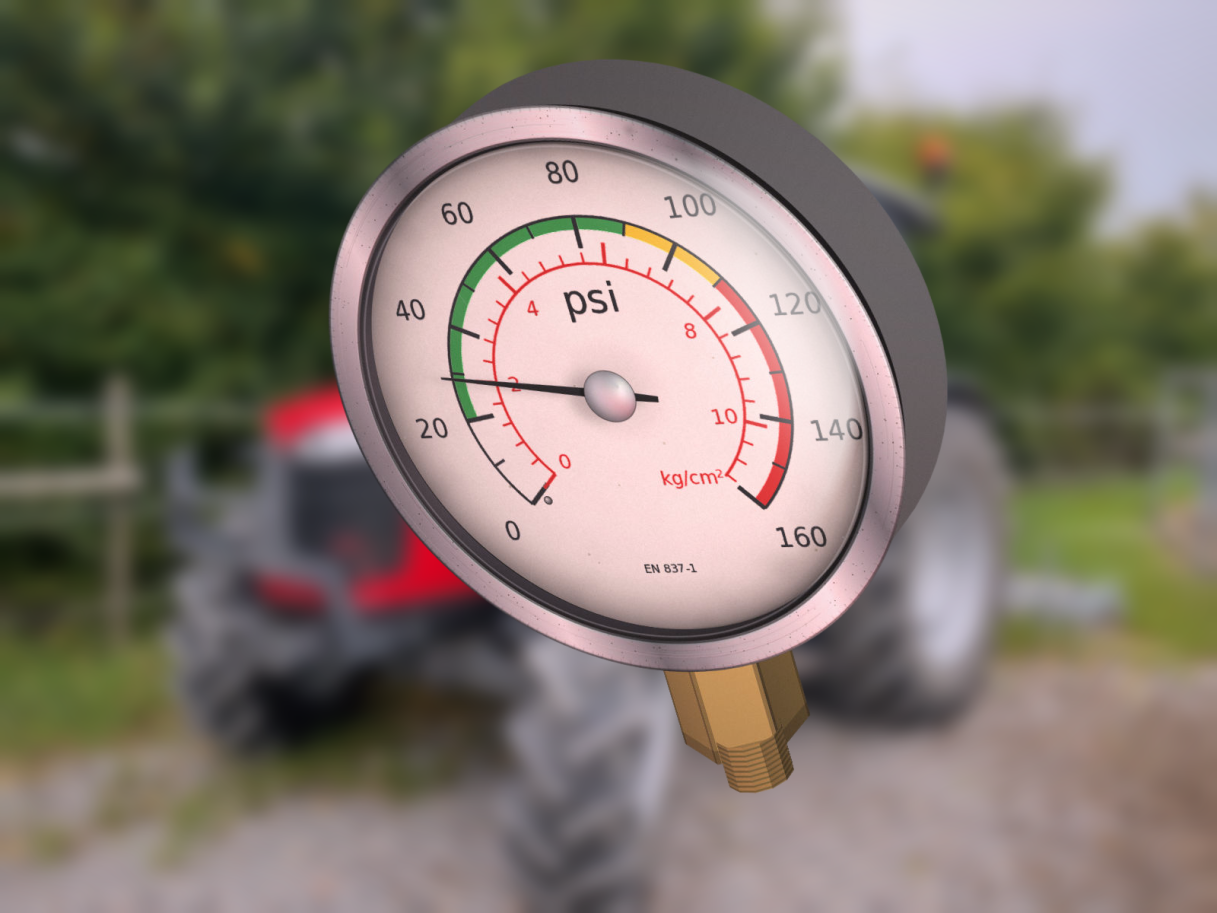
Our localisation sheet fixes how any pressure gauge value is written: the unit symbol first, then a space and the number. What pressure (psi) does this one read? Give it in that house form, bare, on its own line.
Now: psi 30
